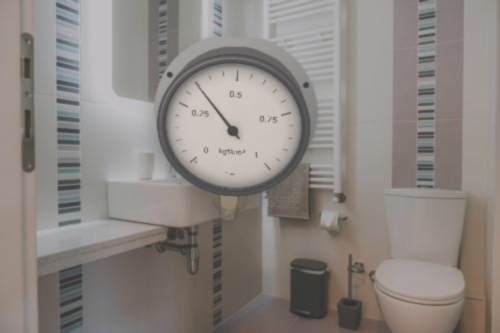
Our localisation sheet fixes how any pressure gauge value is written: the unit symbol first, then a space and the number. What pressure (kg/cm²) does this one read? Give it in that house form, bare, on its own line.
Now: kg/cm² 0.35
